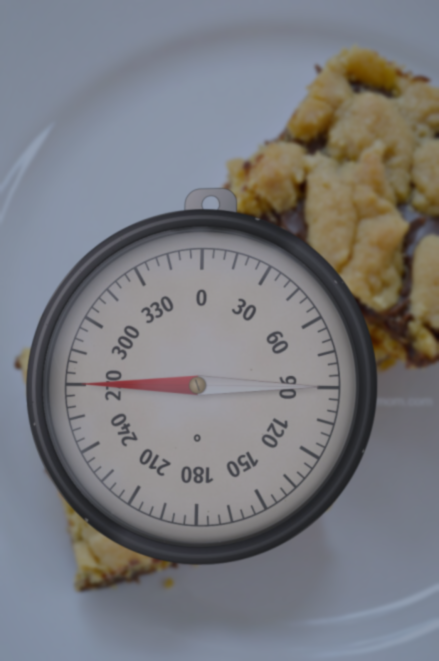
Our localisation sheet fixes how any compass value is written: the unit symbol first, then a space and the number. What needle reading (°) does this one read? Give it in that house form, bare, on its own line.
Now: ° 270
